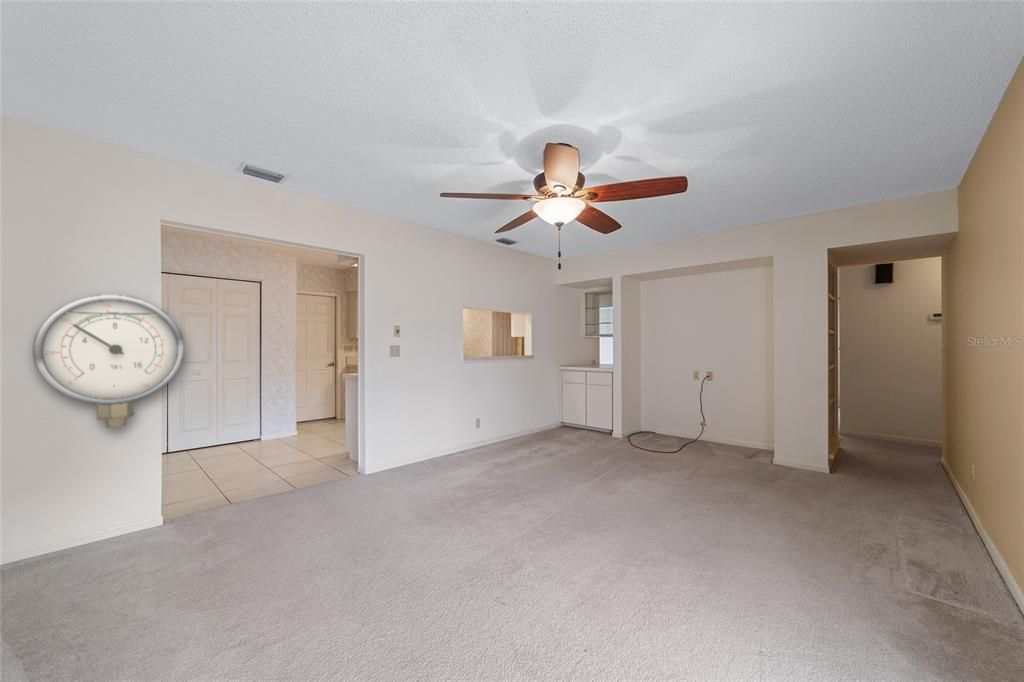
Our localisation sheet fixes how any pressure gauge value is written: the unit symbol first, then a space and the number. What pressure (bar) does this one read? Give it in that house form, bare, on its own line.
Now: bar 5
